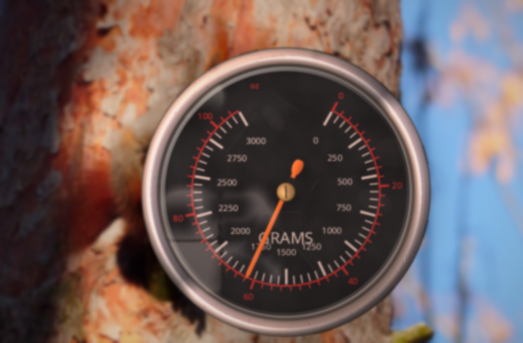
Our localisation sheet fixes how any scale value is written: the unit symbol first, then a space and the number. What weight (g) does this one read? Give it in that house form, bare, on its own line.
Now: g 1750
